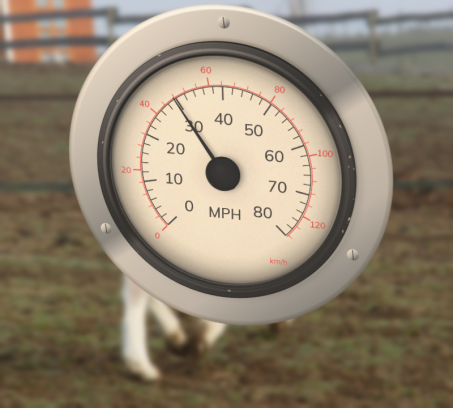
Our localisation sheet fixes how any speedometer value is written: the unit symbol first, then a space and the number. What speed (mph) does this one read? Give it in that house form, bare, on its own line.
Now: mph 30
